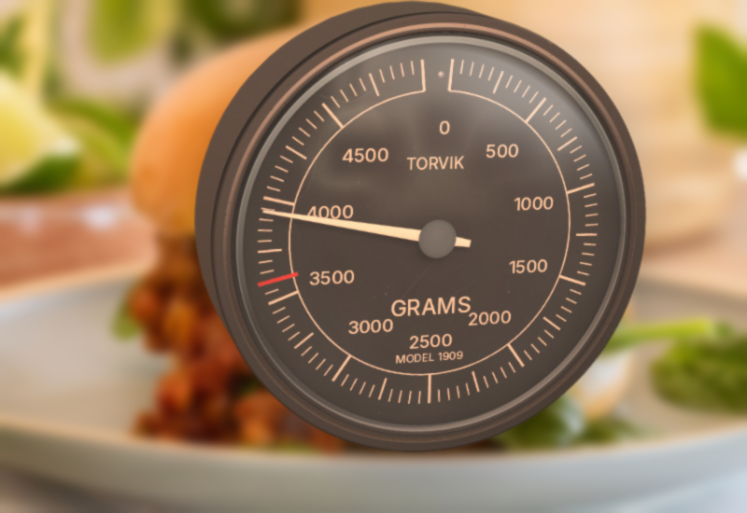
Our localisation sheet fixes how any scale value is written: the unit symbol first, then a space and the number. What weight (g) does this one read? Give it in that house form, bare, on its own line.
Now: g 3950
